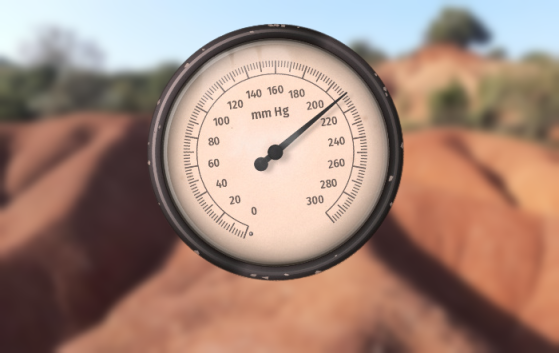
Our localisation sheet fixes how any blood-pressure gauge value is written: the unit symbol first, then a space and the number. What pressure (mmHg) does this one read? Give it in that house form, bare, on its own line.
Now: mmHg 210
